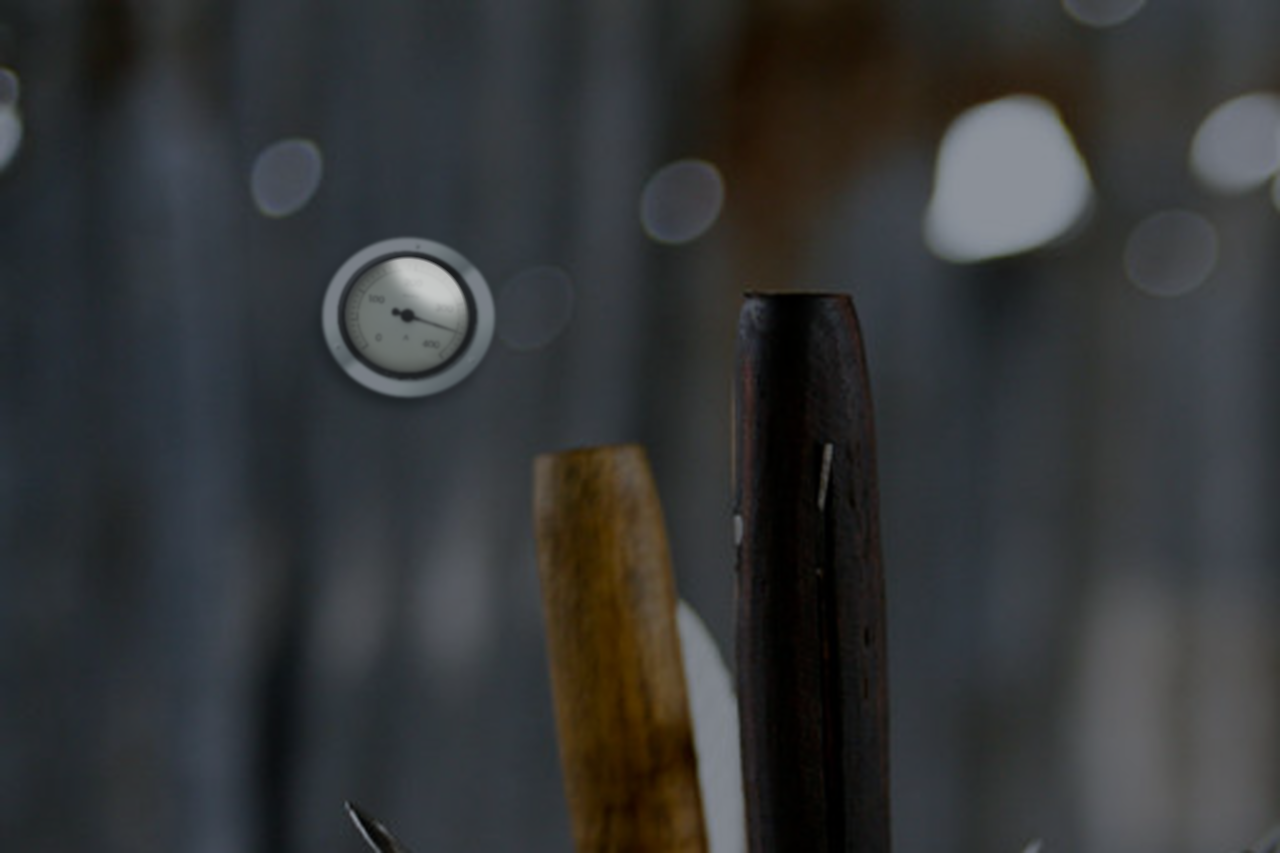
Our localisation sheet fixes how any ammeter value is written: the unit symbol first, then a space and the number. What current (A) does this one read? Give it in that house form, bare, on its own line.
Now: A 350
